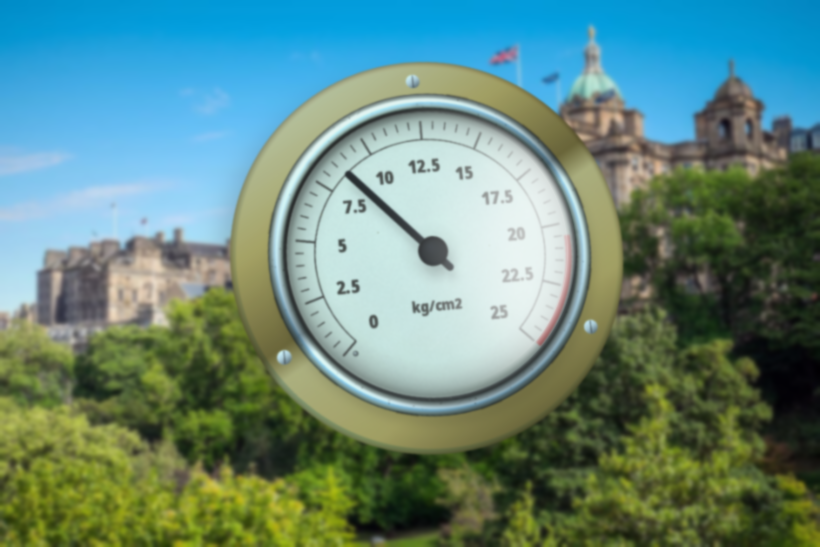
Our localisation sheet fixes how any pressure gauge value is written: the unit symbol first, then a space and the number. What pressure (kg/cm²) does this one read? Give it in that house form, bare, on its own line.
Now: kg/cm² 8.5
